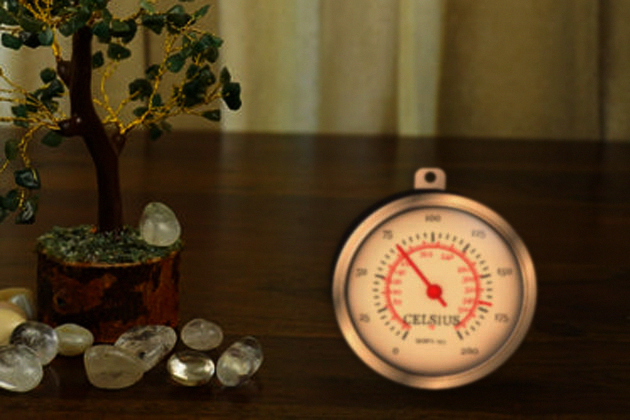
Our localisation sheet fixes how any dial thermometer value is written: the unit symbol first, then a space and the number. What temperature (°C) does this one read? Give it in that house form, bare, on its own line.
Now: °C 75
